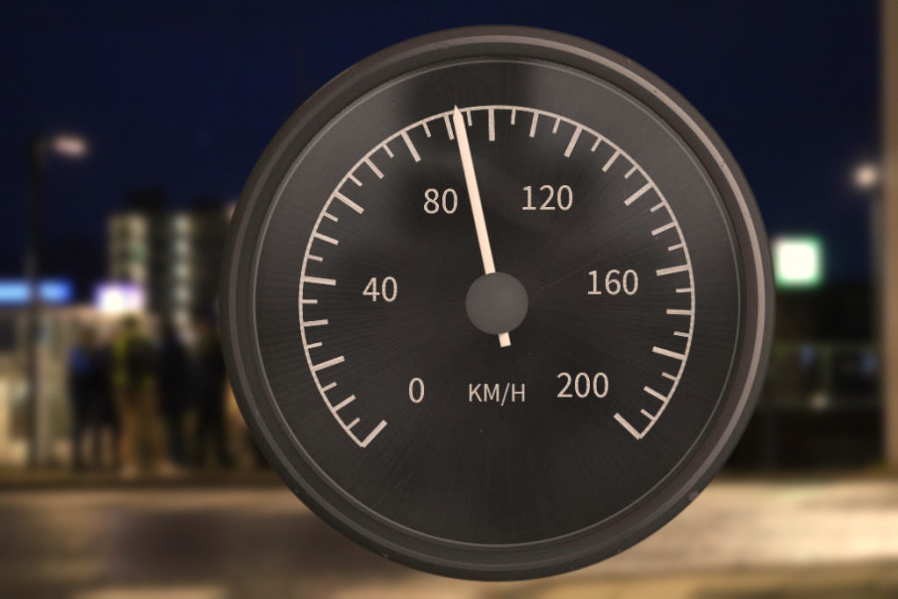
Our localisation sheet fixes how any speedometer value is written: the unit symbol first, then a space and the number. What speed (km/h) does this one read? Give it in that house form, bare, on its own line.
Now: km/h 92.5
